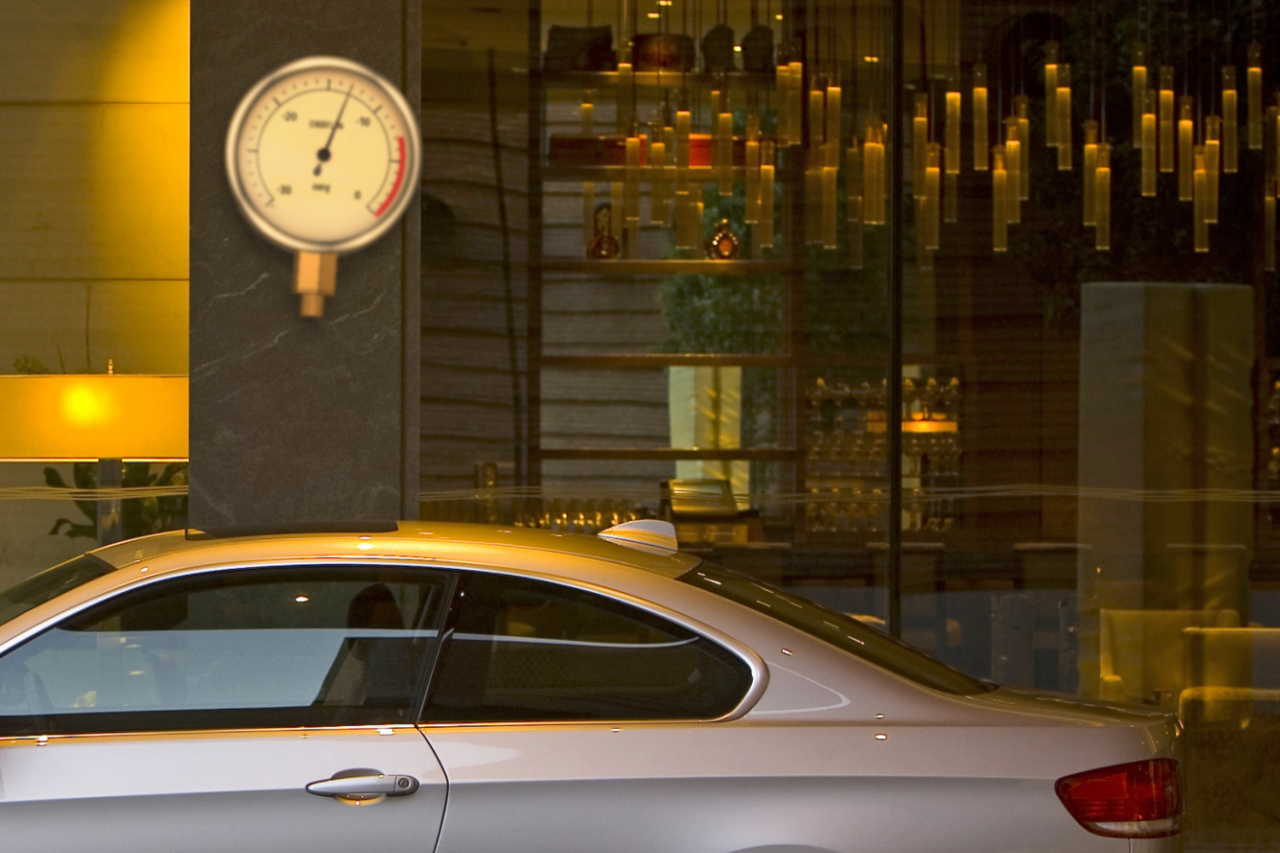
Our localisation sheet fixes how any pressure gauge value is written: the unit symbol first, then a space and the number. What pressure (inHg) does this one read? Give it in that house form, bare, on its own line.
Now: inHg -13
